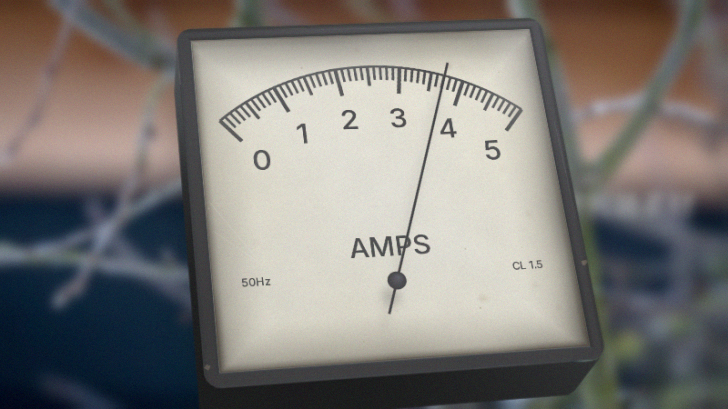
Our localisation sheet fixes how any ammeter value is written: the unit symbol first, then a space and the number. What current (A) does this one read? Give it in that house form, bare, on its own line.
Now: A 3.7
